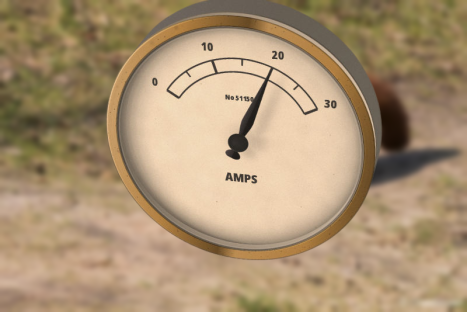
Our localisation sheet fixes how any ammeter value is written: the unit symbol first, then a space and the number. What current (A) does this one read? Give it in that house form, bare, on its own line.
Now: A 20
